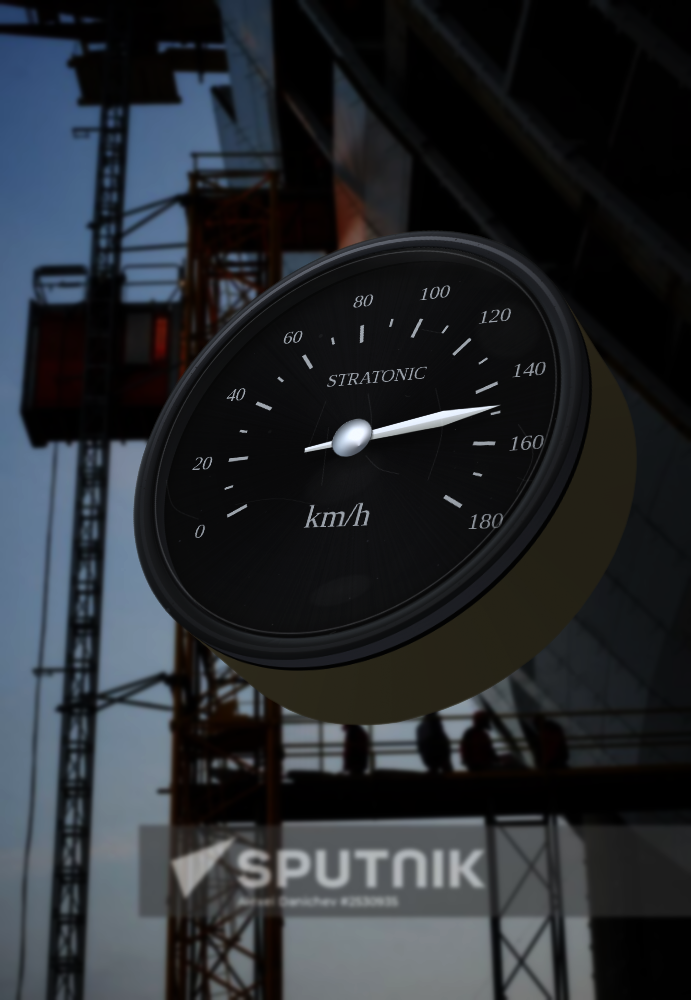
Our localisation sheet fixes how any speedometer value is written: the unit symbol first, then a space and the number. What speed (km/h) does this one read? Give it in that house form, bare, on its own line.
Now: km/h 150
